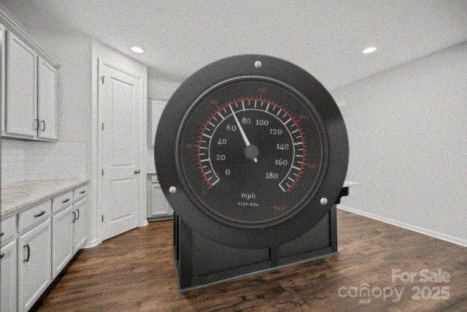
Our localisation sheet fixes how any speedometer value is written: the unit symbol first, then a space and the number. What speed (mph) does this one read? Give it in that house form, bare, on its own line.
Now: mph 70
